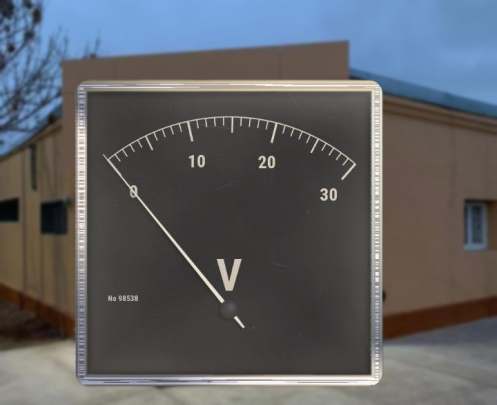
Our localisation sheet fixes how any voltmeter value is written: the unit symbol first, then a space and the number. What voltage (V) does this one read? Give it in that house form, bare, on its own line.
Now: V 0
